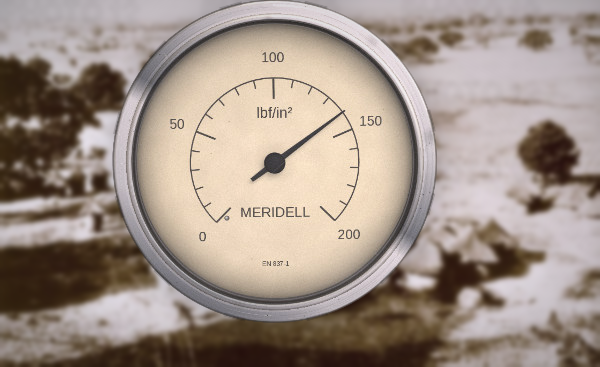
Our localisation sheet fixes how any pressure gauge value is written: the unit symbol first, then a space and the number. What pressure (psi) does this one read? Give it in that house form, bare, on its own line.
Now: psi 140
